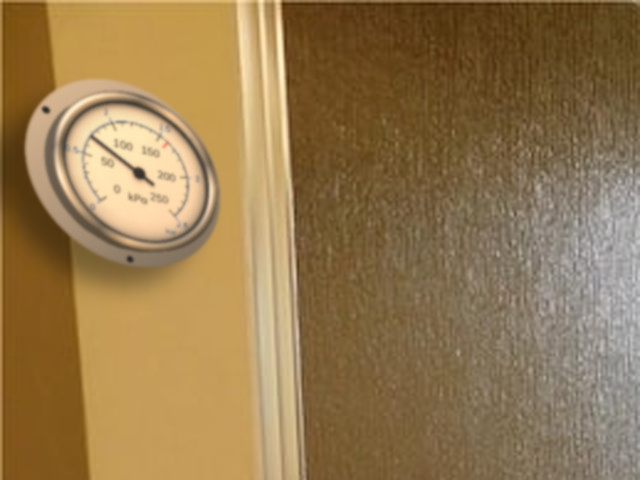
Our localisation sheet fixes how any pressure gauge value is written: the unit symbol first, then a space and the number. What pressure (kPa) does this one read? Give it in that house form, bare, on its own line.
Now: kPa 70
